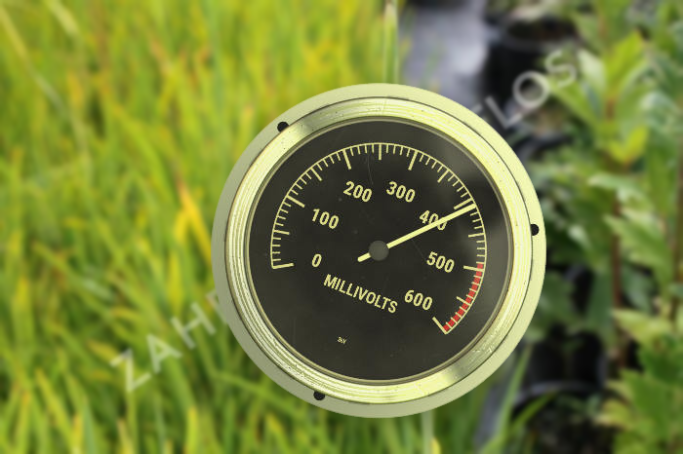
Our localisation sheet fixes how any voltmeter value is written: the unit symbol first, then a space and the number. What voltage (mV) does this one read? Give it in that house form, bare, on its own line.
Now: mV 410
